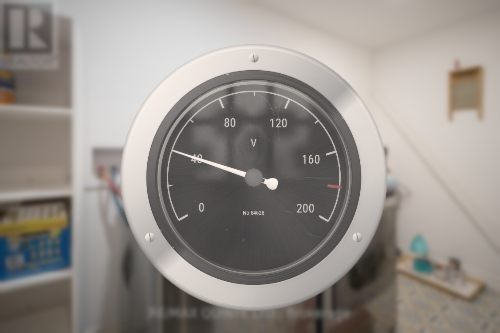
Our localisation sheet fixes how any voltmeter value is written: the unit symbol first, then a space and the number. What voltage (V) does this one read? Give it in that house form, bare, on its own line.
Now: V 40
